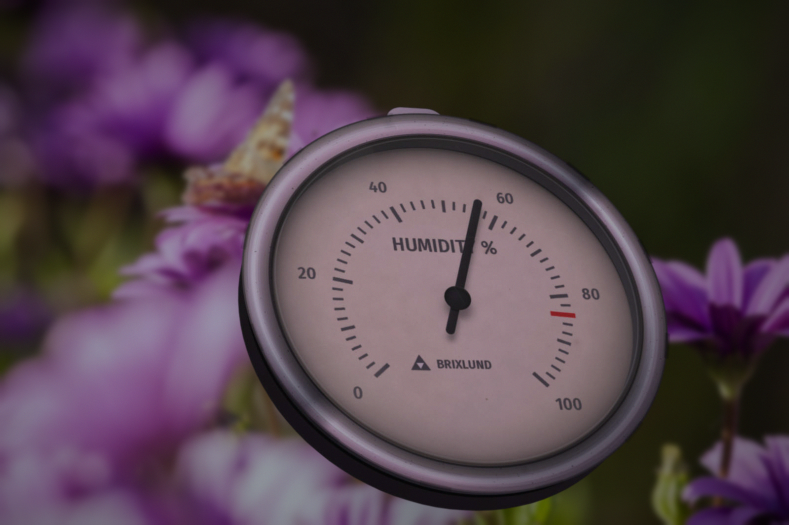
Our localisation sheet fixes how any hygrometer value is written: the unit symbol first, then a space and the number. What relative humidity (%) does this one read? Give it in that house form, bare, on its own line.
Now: % 56
